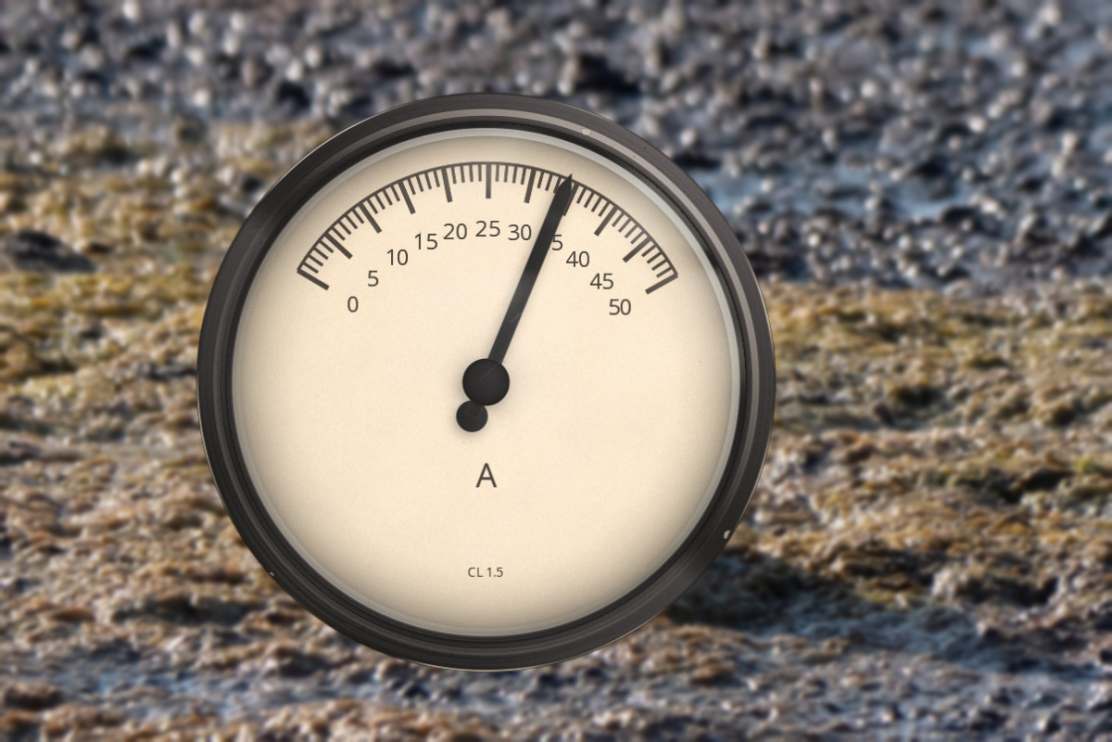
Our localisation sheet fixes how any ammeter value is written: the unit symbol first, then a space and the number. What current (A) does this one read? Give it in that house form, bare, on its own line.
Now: A 34
